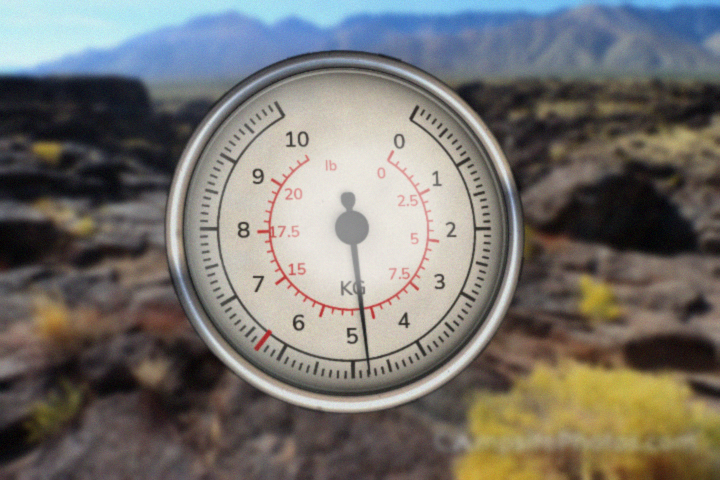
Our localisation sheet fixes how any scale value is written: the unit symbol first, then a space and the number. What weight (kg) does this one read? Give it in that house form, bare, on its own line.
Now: kg 4.8
